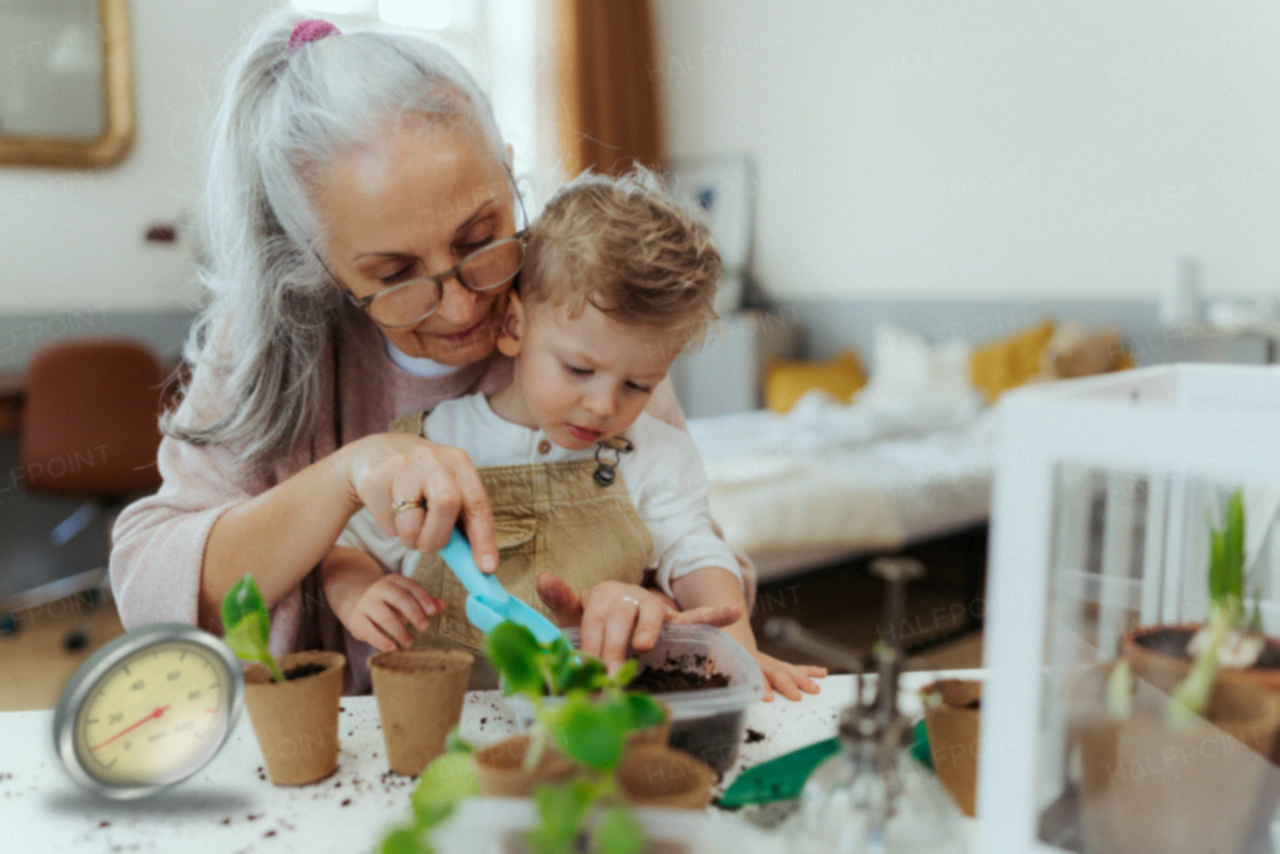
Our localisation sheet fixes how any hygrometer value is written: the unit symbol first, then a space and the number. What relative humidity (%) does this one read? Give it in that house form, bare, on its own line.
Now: % 10
